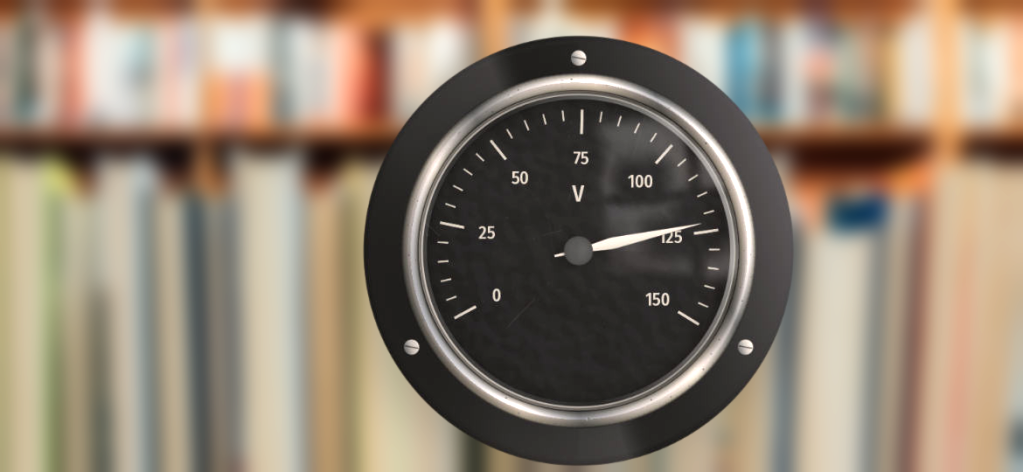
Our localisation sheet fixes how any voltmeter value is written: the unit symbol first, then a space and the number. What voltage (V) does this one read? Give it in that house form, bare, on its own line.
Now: V 122.5
